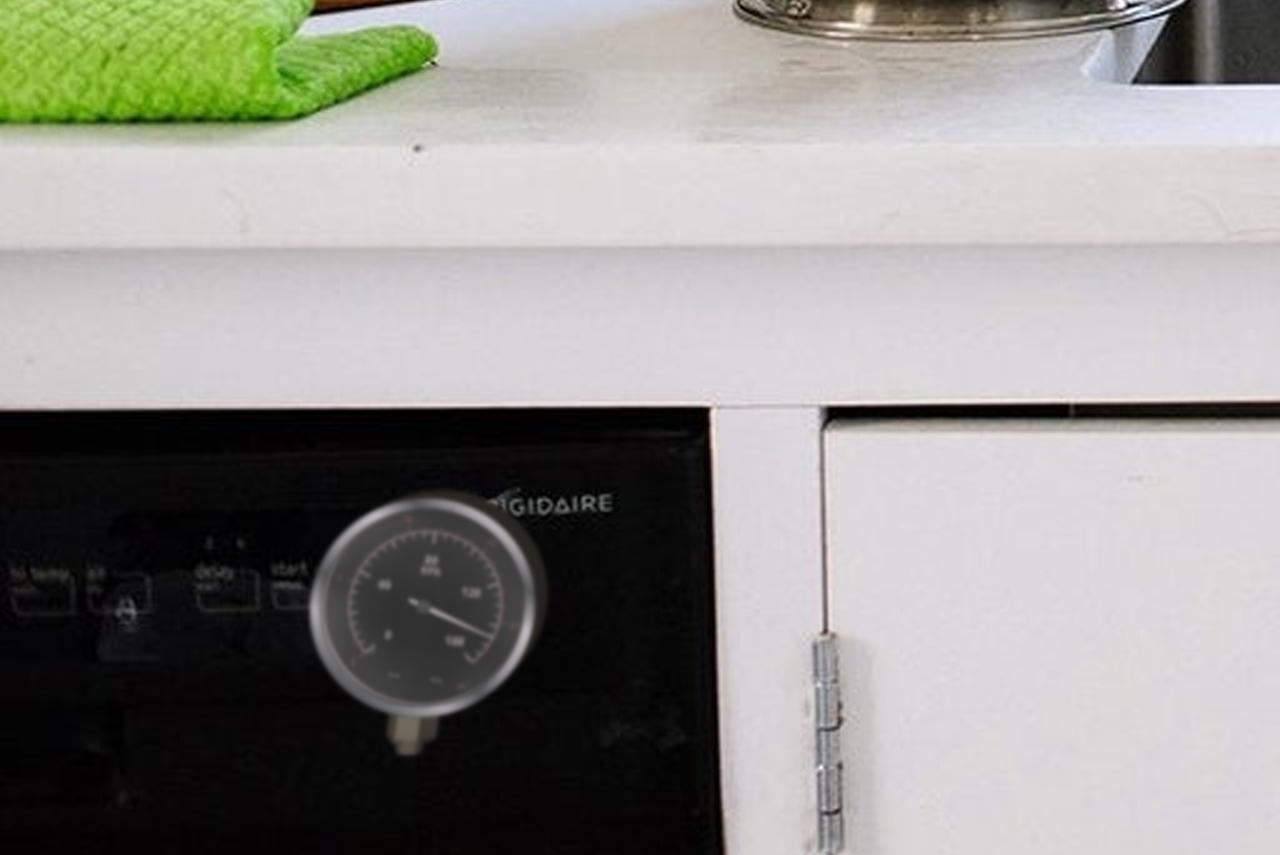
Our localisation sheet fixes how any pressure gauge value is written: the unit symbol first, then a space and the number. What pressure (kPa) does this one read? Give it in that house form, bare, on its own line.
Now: kPa 145
